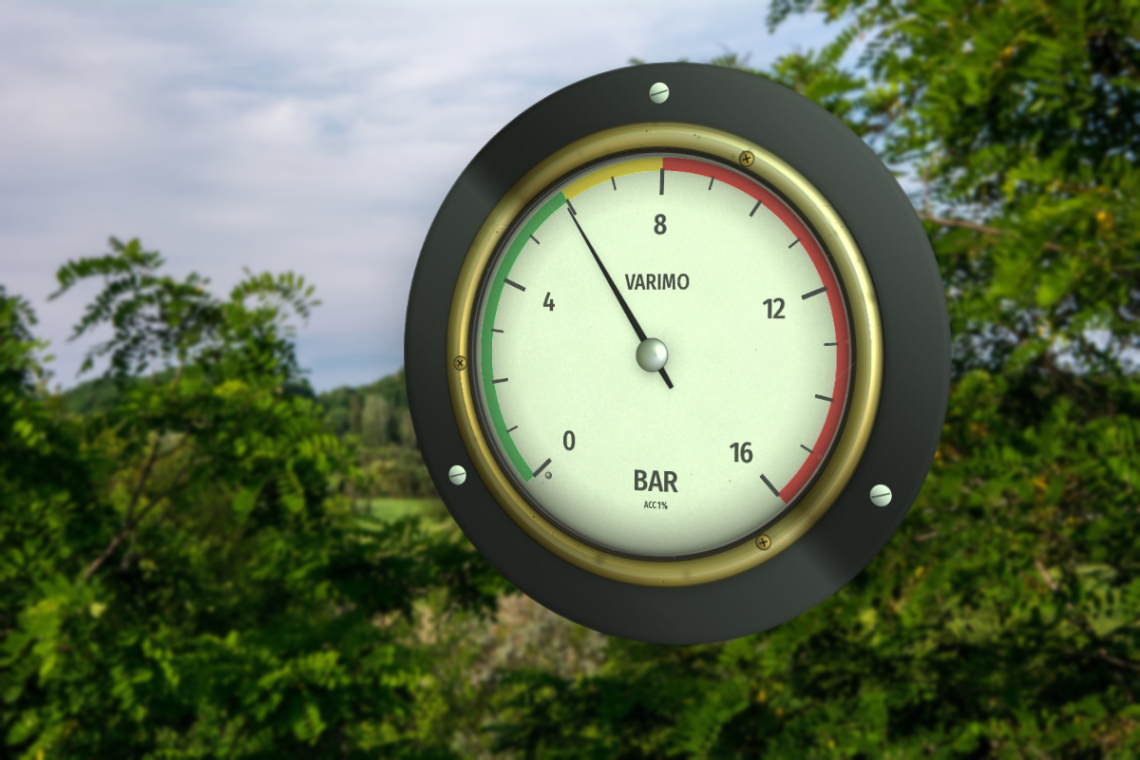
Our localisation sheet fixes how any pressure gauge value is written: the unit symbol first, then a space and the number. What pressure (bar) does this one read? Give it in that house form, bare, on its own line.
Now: bar 6
